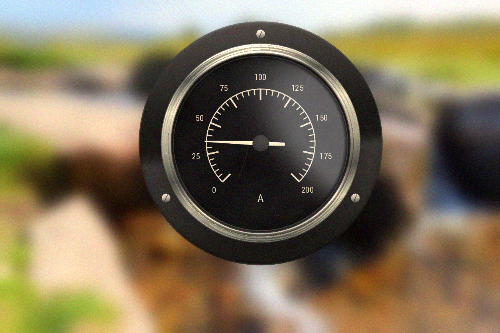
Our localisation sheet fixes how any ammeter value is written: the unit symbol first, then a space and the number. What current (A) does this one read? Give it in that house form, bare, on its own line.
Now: A 35
